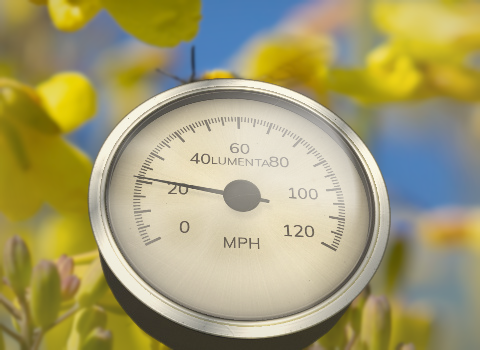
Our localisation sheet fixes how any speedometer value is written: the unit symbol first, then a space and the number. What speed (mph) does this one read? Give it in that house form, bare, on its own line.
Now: mph 20
